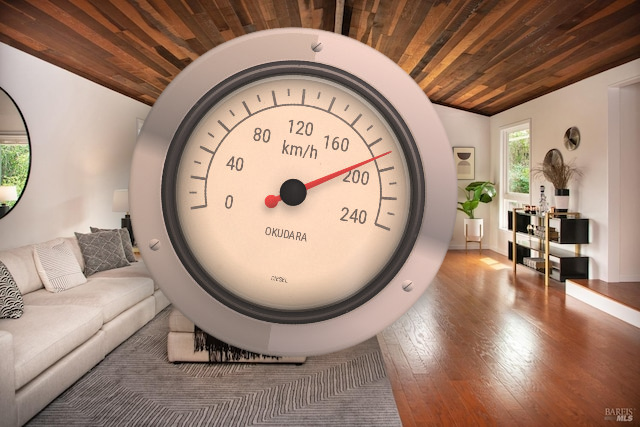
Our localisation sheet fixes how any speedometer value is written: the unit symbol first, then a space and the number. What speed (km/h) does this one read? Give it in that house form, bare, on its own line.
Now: km/h 190
